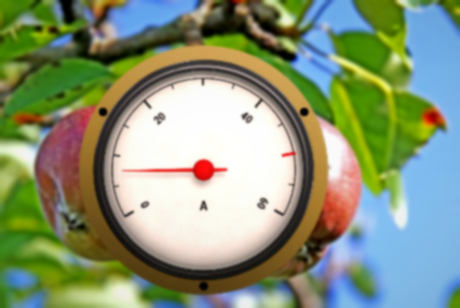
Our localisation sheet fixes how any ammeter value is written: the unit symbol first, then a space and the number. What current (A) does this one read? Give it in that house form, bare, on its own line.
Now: A 7.5
